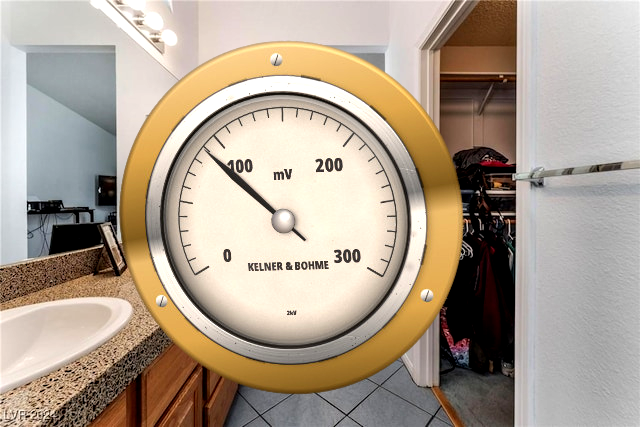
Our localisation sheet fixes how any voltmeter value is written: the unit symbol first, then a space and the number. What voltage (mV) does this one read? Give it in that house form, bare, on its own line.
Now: mV 90
